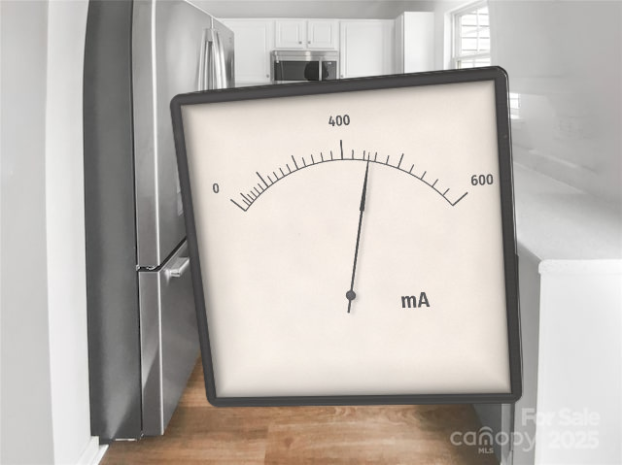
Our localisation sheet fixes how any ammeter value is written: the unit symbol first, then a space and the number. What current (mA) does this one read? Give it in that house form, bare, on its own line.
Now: mA 450
